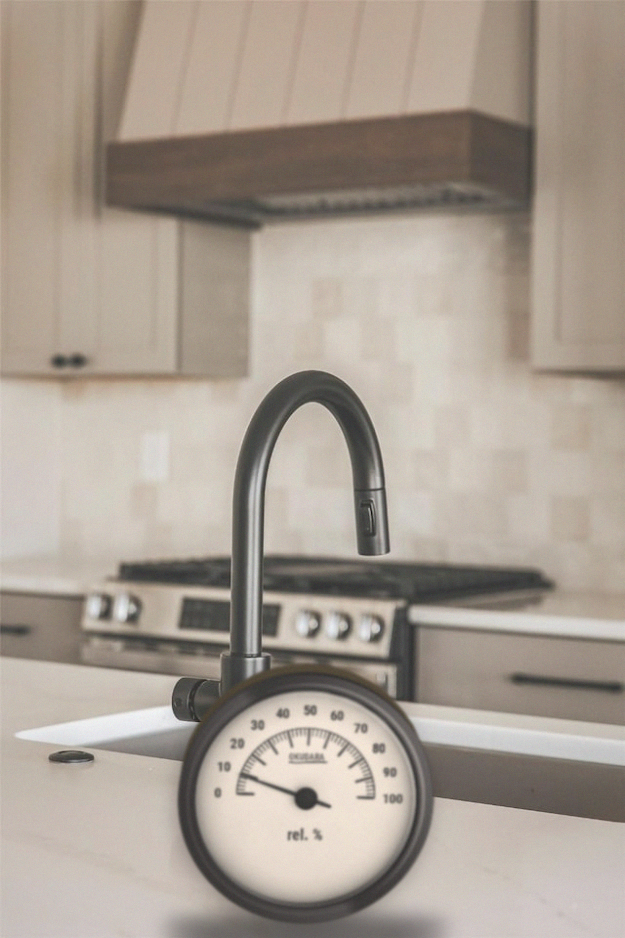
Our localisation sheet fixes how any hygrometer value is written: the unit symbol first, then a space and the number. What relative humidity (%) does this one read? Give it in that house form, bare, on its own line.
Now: % 10
